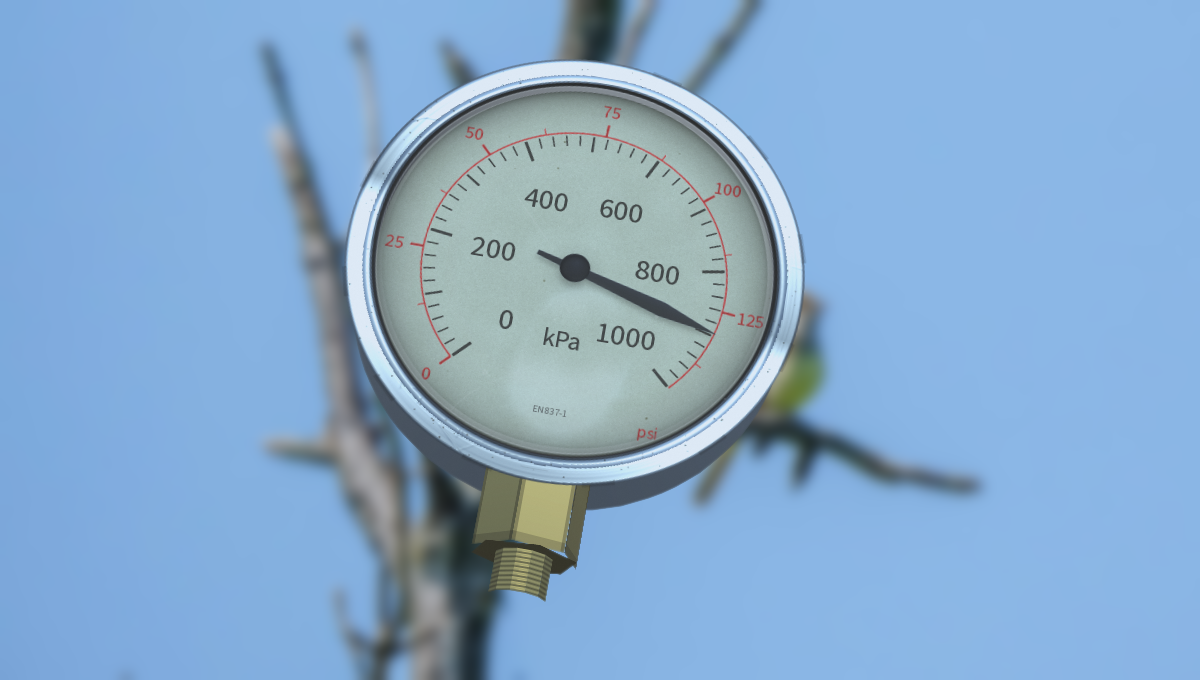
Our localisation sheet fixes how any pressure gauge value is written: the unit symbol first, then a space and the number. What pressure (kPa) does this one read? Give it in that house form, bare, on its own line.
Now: kPa 900
